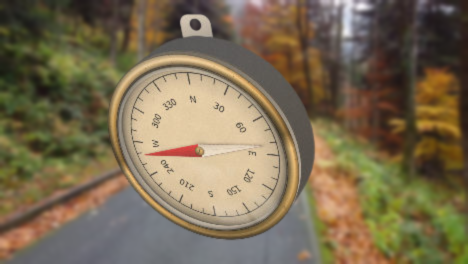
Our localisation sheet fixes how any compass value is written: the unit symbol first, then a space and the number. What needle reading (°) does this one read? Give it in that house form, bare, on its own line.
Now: ° 260
